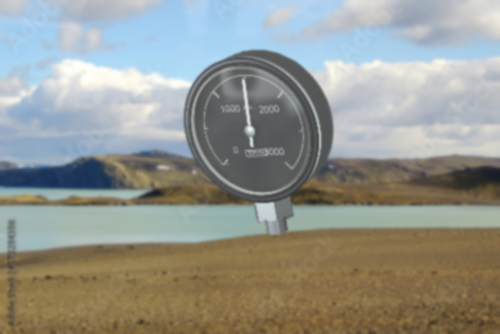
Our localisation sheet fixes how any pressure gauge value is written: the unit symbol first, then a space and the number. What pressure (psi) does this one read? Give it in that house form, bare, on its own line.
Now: psi 1500
